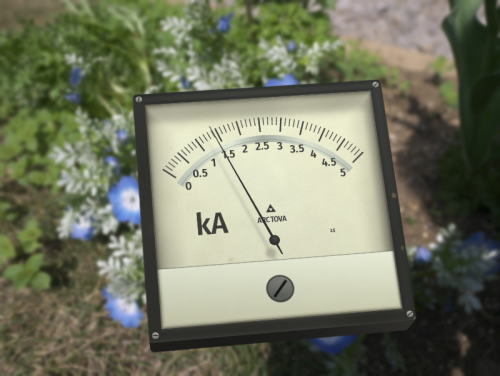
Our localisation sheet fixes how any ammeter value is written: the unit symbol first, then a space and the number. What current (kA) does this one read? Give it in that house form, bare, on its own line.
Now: kA 1.4
